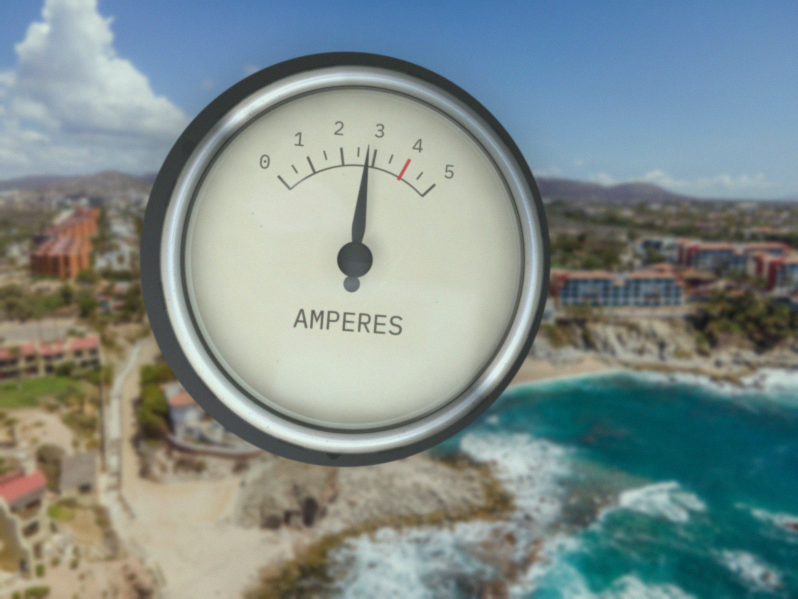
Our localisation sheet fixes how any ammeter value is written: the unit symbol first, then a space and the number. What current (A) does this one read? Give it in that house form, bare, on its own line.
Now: A 2.75
